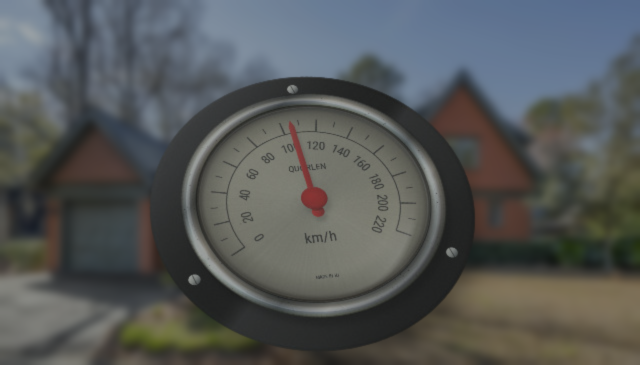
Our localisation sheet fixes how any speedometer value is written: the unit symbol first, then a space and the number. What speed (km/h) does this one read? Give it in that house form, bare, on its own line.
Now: km/h 105
